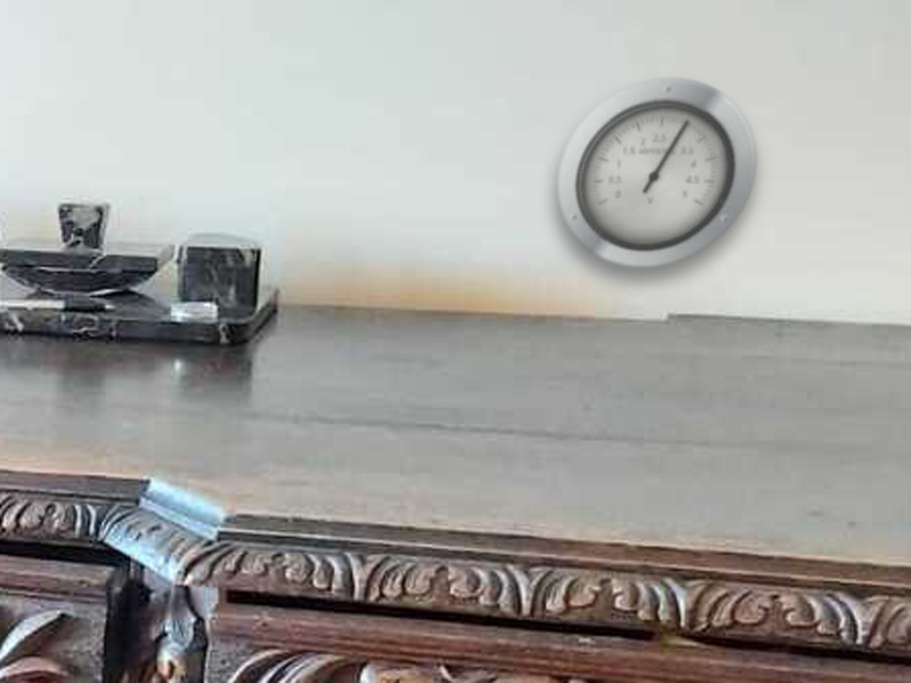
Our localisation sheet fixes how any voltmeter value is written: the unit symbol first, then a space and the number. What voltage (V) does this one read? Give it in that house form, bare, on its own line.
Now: V 3
